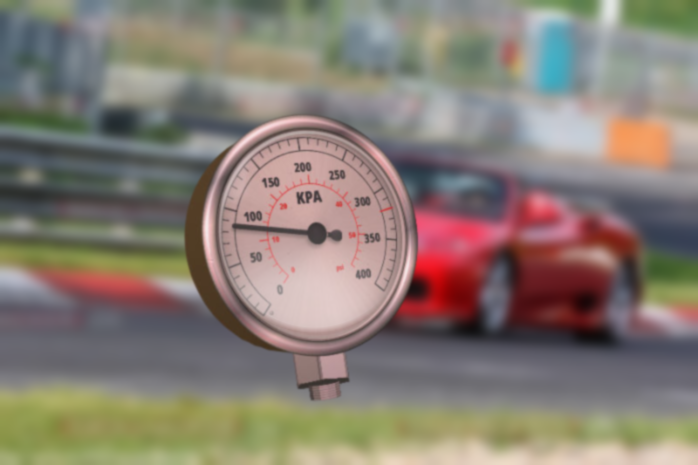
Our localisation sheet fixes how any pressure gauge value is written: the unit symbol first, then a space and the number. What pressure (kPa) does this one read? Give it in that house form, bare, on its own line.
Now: kPa 85
